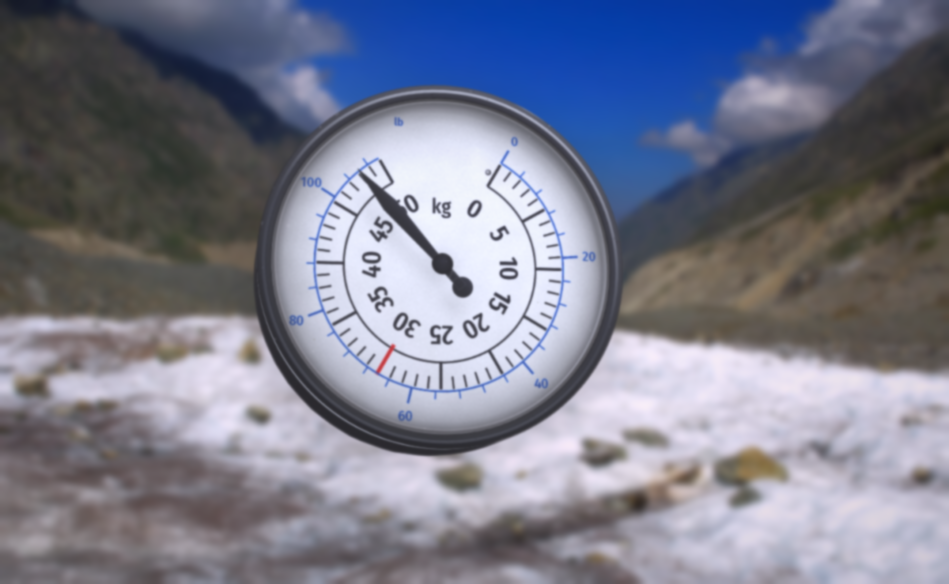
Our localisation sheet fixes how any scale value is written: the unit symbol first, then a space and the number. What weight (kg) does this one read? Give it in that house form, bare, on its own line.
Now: kg 48
